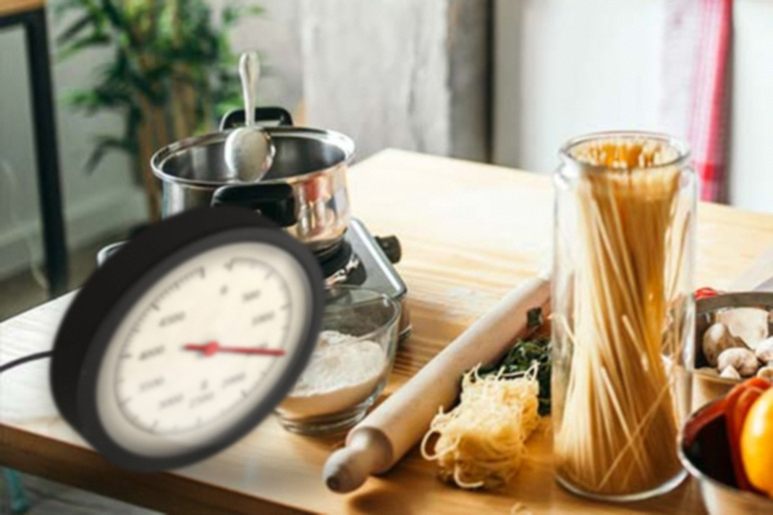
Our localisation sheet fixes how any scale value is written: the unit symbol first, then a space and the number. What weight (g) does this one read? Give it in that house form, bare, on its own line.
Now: g 1500
